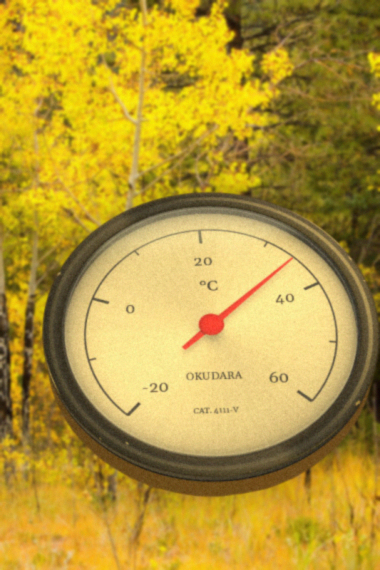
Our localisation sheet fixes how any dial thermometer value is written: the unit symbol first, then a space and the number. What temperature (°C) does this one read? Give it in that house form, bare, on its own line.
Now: °C 35
